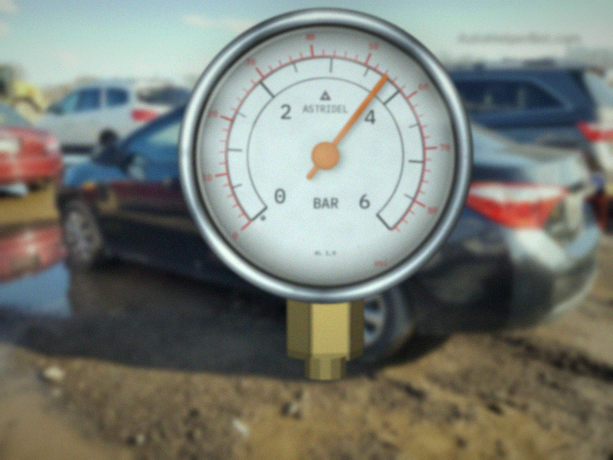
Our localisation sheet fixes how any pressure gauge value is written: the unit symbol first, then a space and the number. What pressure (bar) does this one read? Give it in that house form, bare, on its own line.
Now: bar 3.75
